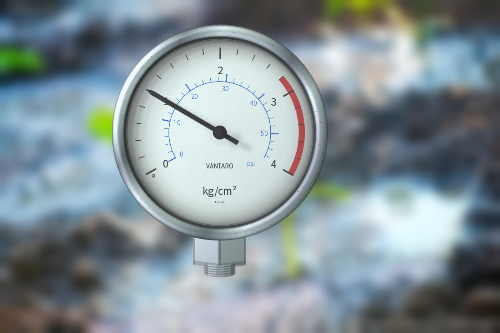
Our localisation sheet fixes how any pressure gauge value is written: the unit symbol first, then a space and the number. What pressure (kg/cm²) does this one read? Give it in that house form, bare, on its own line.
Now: kg/cm² 1
